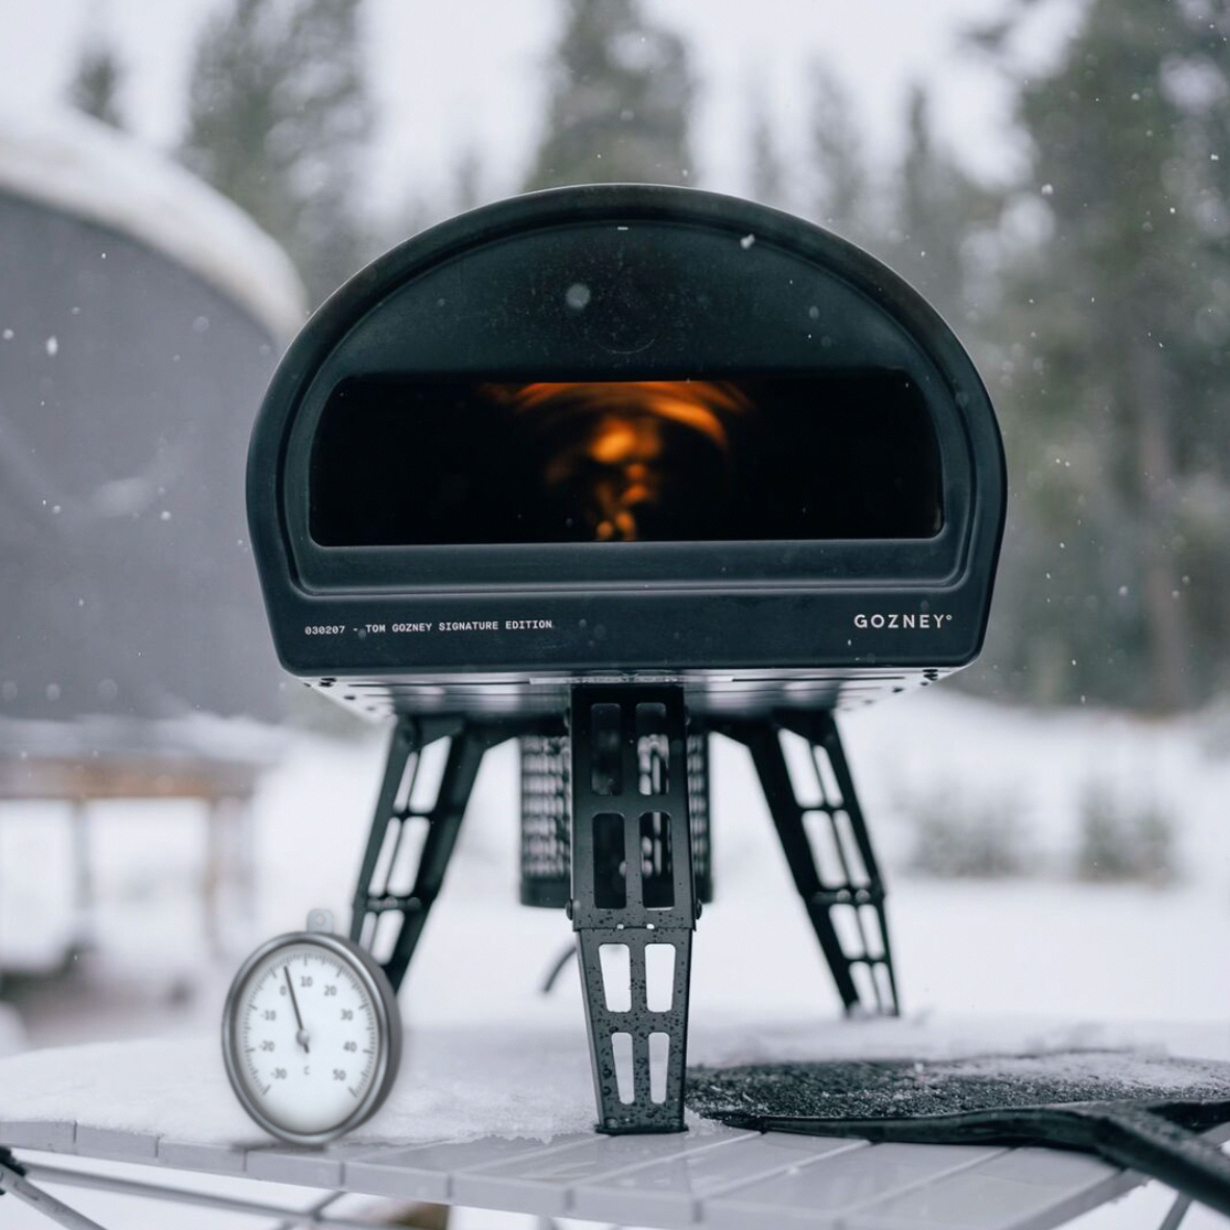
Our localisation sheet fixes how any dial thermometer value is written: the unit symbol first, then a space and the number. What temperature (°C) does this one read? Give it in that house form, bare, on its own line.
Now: °C 5
